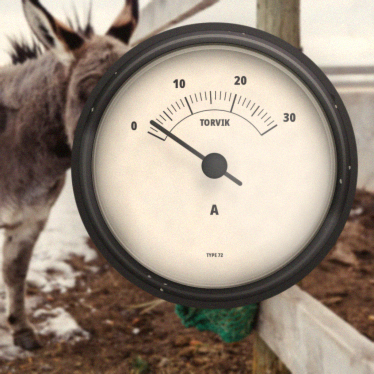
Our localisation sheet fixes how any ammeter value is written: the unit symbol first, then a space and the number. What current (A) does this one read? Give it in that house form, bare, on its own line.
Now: A 2
